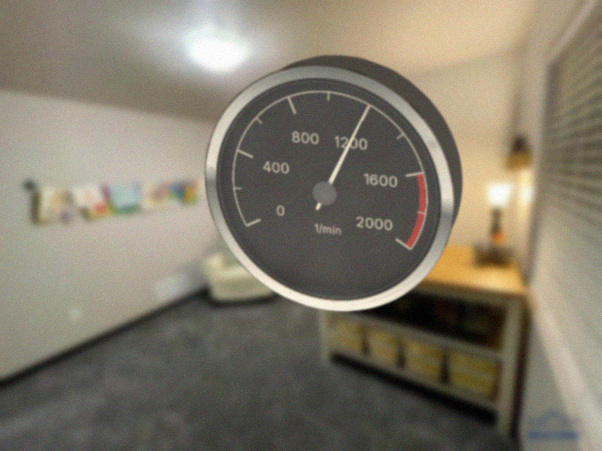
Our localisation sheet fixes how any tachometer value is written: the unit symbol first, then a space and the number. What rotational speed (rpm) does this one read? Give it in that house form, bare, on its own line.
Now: rpm 1200
